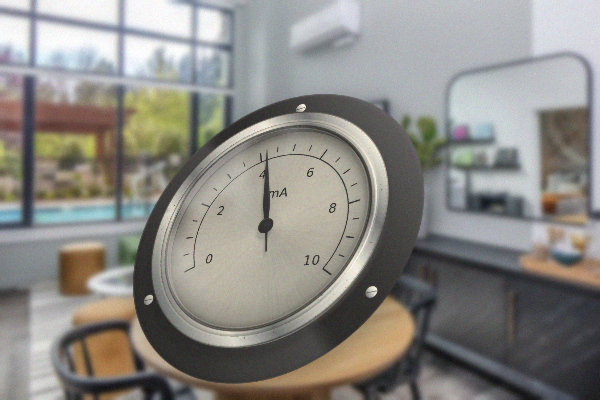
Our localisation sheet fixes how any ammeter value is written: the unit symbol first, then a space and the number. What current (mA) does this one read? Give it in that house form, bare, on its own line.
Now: mA 4.25
